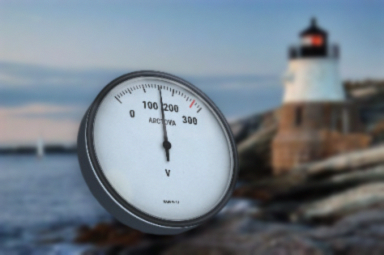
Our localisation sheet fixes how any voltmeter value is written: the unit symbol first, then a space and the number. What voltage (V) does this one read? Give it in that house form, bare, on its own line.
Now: V 150
